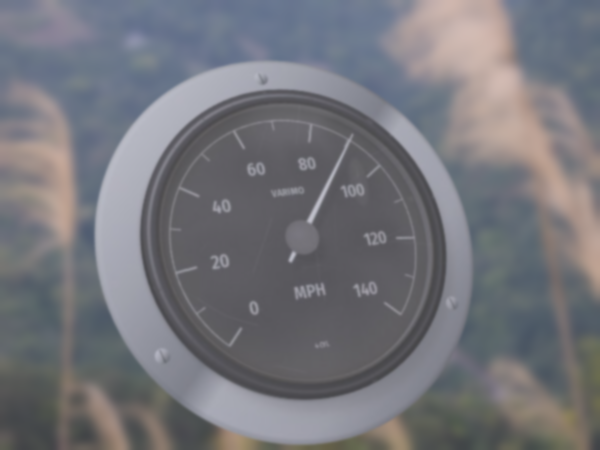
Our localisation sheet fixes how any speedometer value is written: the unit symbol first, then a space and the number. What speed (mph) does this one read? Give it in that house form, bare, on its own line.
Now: mph 90
